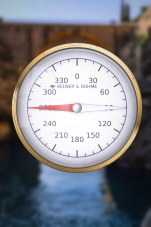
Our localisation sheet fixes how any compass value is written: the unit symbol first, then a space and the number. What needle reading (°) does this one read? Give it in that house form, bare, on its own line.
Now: ° 270
